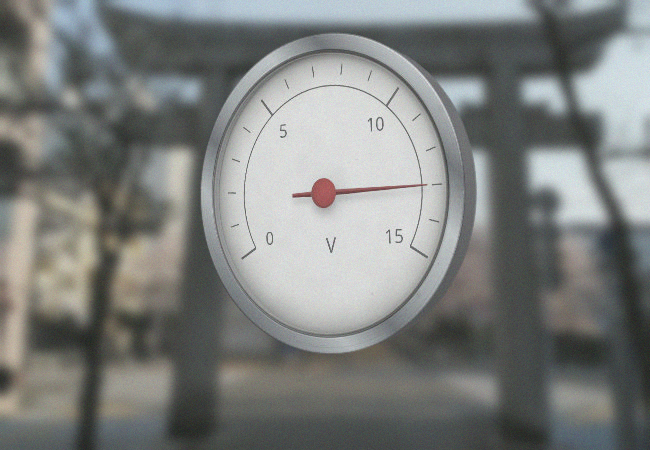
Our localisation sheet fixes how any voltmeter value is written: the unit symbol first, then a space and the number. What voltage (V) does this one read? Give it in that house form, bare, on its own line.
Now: V 13
